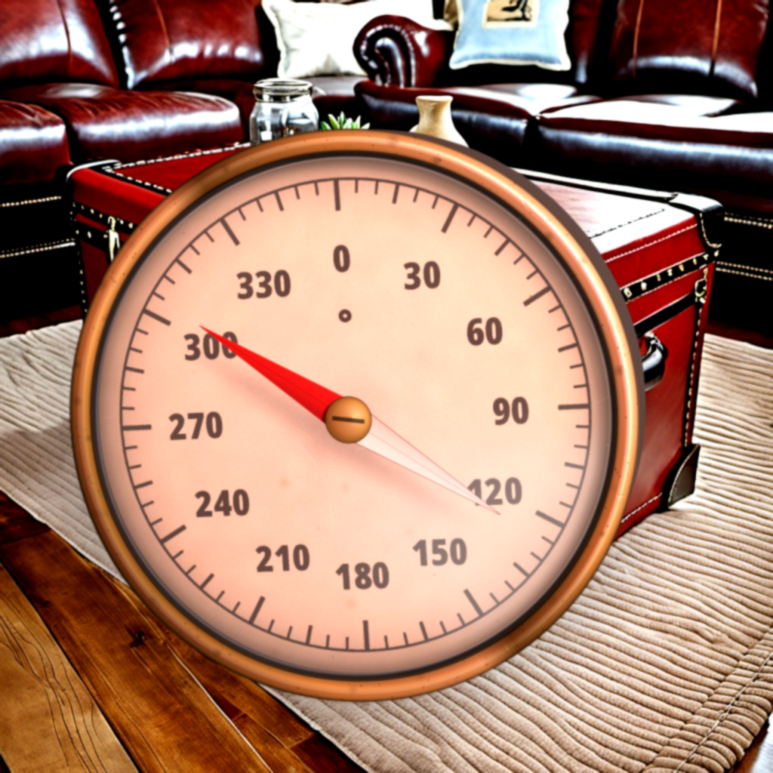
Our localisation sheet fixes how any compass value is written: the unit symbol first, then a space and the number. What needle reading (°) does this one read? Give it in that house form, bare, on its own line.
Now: ° 305
